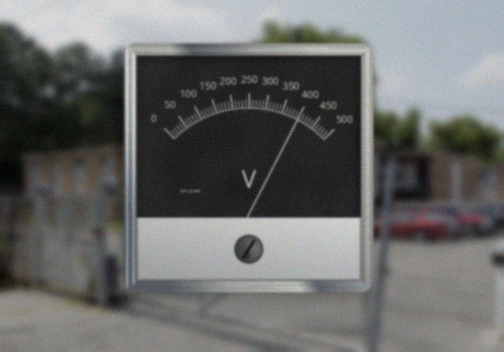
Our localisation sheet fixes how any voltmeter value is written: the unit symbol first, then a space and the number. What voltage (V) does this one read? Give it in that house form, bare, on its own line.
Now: V 400
